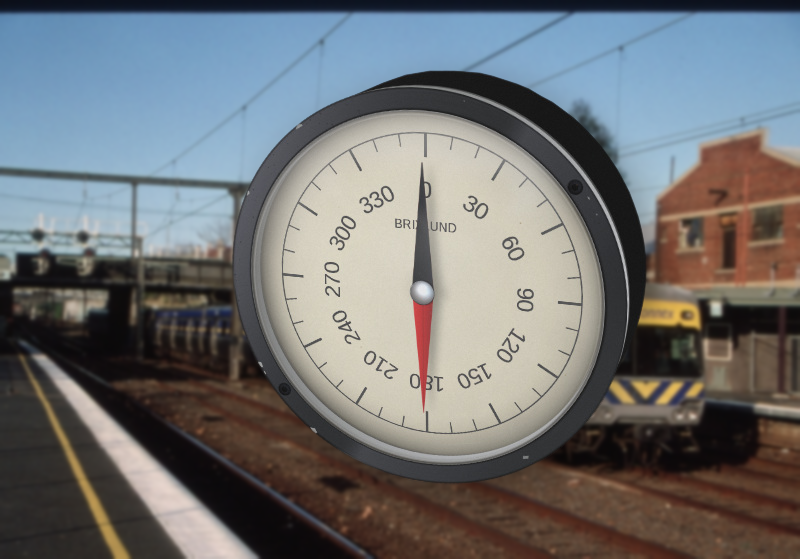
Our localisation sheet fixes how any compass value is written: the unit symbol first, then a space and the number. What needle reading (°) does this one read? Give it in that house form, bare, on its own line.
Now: ° 180
